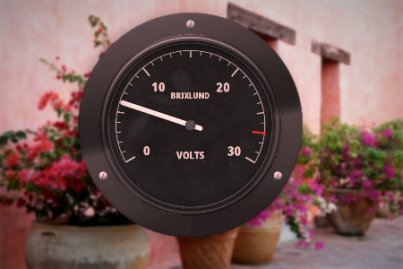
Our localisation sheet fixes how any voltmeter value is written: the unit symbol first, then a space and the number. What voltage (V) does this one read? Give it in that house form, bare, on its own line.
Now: V 6
